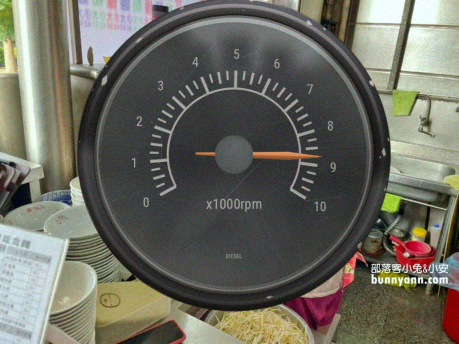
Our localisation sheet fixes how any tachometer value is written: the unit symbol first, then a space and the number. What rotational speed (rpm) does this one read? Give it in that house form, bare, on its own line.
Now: rpm 8750
